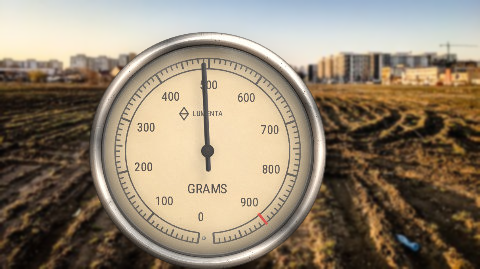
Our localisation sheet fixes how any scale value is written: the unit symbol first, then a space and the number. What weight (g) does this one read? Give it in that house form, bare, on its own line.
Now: g 490
